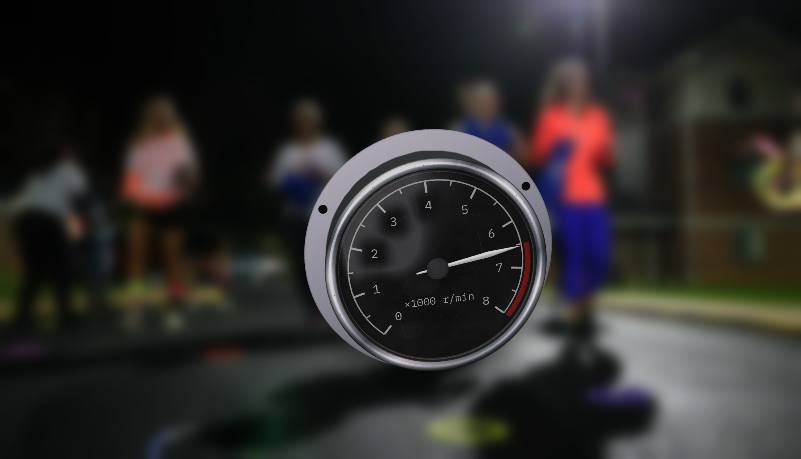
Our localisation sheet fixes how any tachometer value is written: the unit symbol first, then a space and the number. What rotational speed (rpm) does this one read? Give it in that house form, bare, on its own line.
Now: rpm 6500
